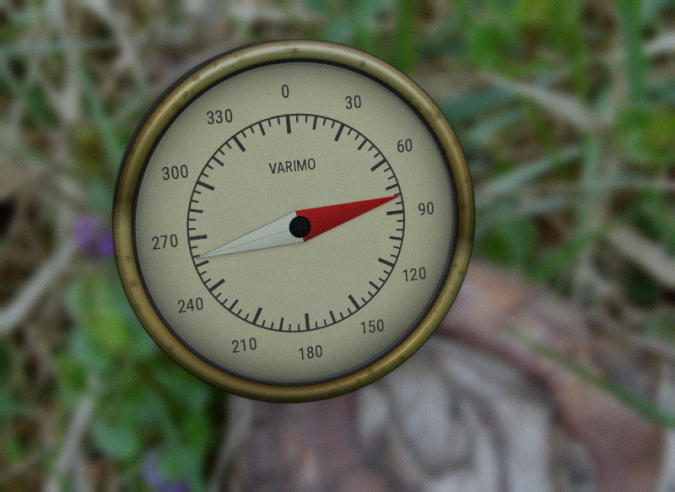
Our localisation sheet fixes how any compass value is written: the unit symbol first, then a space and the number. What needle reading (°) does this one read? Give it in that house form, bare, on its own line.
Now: ° 80
